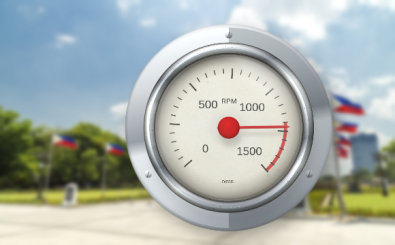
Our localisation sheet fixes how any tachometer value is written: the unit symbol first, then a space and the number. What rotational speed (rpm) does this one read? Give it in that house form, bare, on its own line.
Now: rpm 1225
